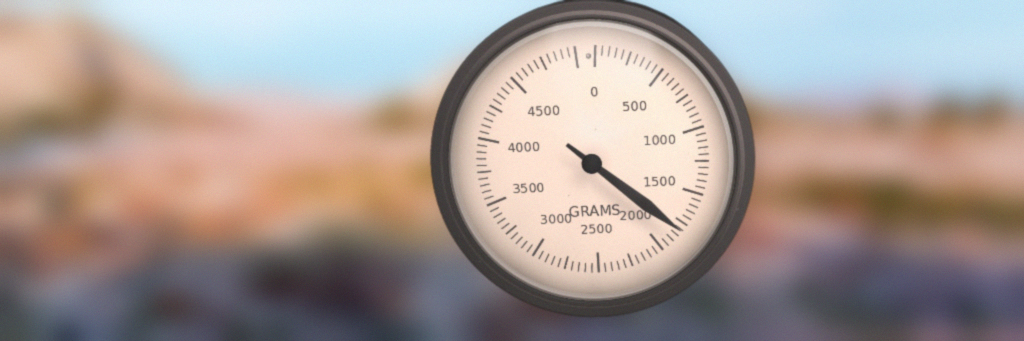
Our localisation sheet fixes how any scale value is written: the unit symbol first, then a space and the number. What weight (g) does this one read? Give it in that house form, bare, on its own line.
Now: g 1800
